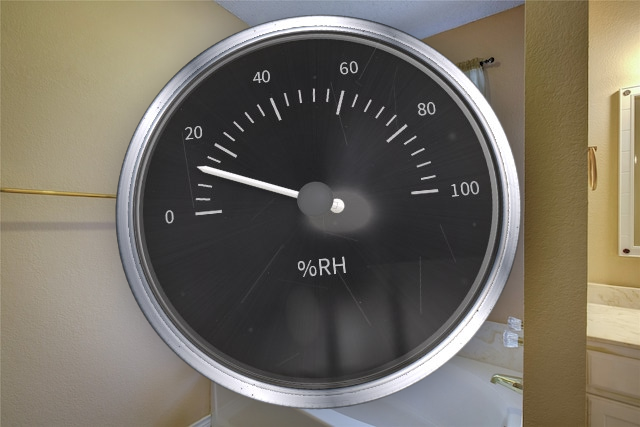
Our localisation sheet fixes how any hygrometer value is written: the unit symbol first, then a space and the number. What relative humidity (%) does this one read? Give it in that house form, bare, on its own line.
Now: % 12
